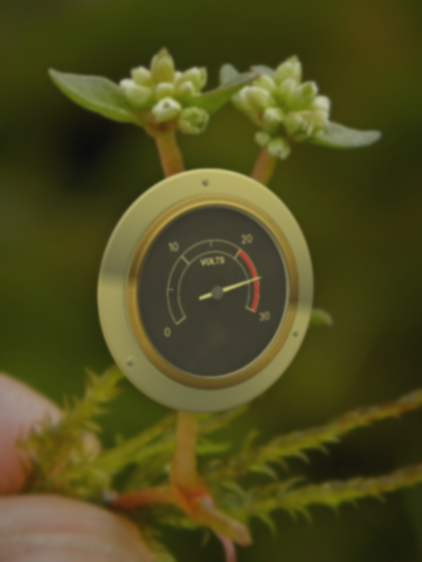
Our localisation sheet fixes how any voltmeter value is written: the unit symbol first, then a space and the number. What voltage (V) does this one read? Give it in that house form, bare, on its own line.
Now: V 25
